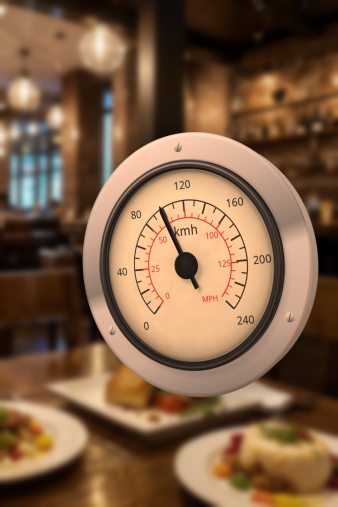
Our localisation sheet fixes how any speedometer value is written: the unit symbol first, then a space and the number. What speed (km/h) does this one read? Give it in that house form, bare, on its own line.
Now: km/h 100
